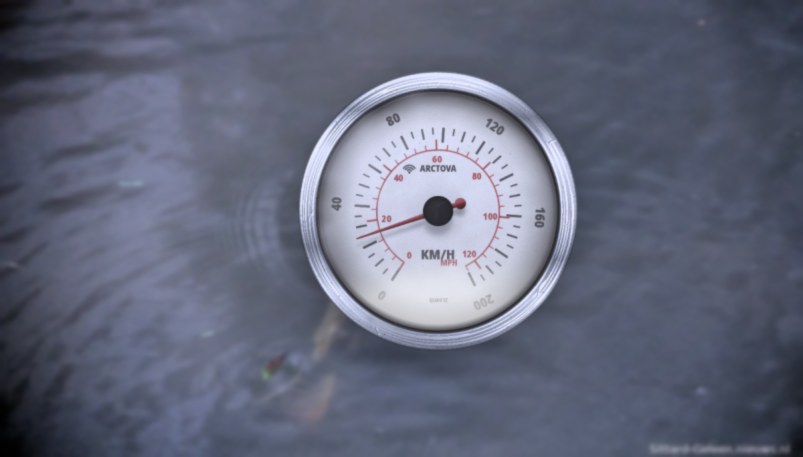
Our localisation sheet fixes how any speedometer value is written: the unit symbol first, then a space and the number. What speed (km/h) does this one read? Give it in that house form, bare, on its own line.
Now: km/h 25
